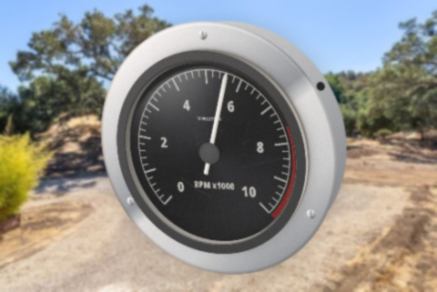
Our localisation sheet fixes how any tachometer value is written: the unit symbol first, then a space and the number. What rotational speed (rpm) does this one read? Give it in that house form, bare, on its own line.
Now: rpm 5600
